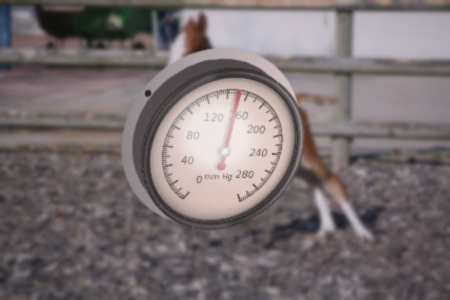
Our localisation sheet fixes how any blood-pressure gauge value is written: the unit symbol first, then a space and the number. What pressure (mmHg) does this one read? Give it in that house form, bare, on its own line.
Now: mmHg 150
